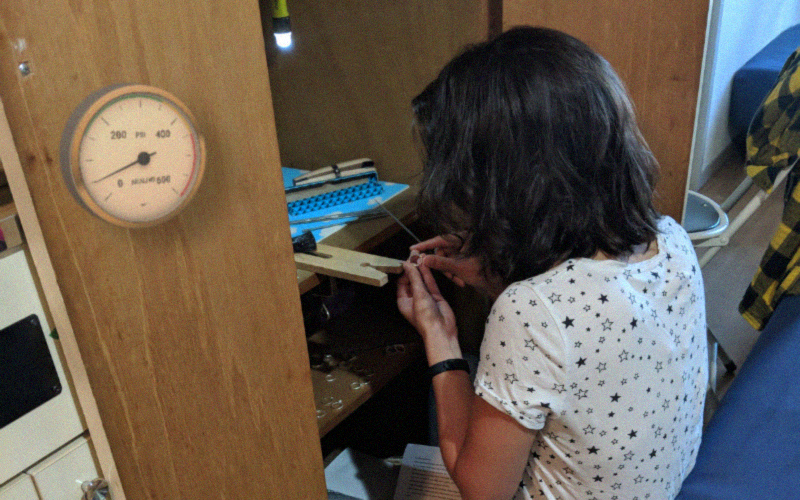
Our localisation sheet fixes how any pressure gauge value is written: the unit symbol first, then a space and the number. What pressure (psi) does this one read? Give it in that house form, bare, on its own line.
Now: psi 50
